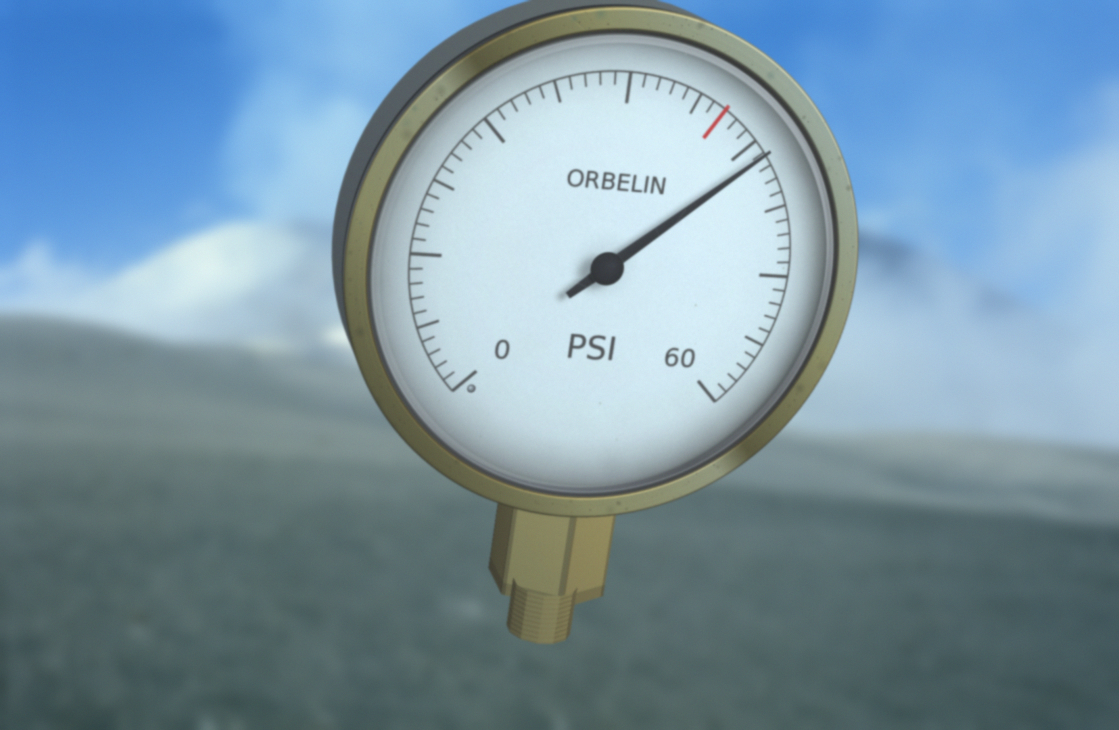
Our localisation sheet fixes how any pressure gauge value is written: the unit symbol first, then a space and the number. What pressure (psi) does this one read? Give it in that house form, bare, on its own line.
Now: psi 41
